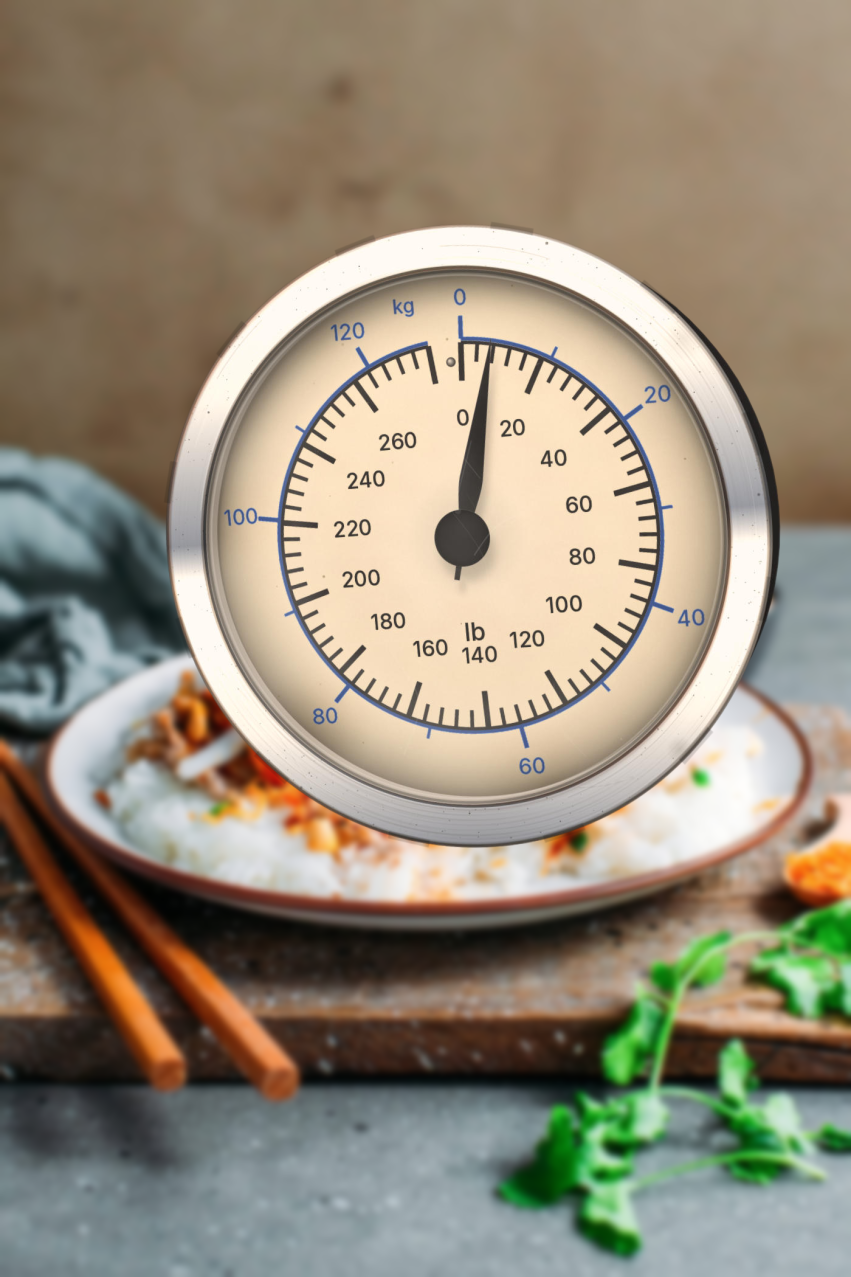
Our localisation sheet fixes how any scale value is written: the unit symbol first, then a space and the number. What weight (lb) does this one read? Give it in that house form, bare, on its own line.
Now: lb 8
